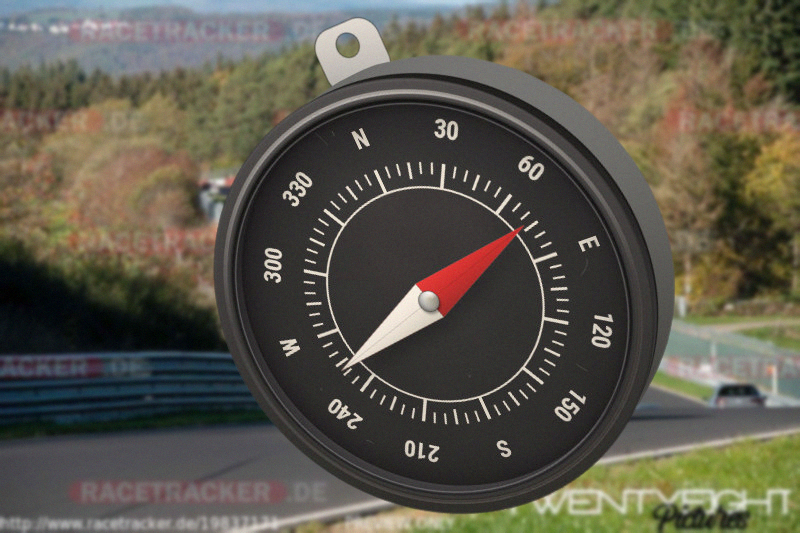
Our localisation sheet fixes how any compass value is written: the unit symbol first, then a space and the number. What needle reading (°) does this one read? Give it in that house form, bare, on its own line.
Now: ° 72.5
